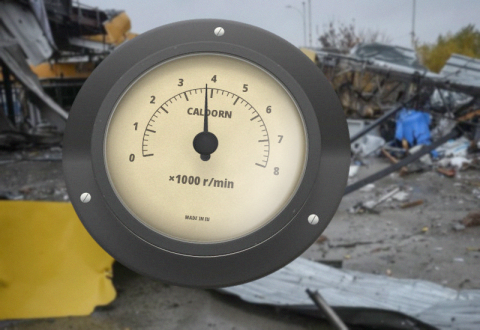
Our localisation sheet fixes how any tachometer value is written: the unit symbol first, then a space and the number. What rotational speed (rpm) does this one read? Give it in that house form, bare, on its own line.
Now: rpm 3800
